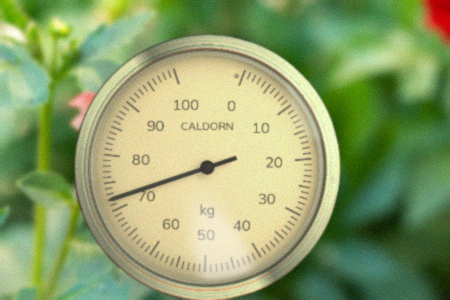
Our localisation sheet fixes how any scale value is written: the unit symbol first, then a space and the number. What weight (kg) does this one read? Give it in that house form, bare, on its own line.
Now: kg 72
